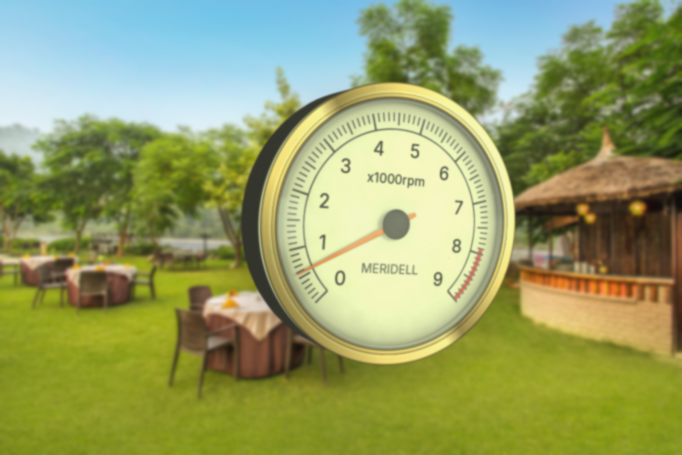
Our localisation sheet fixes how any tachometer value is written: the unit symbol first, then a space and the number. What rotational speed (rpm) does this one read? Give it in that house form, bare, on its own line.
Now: rpm 600
